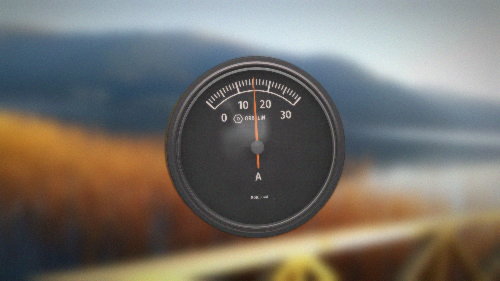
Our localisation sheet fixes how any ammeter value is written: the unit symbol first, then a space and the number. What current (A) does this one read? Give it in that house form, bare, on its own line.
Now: A 15
